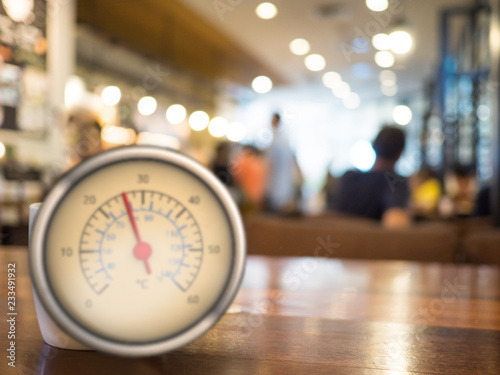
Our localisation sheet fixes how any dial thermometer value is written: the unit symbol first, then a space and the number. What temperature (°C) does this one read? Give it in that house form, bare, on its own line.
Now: °C 26
